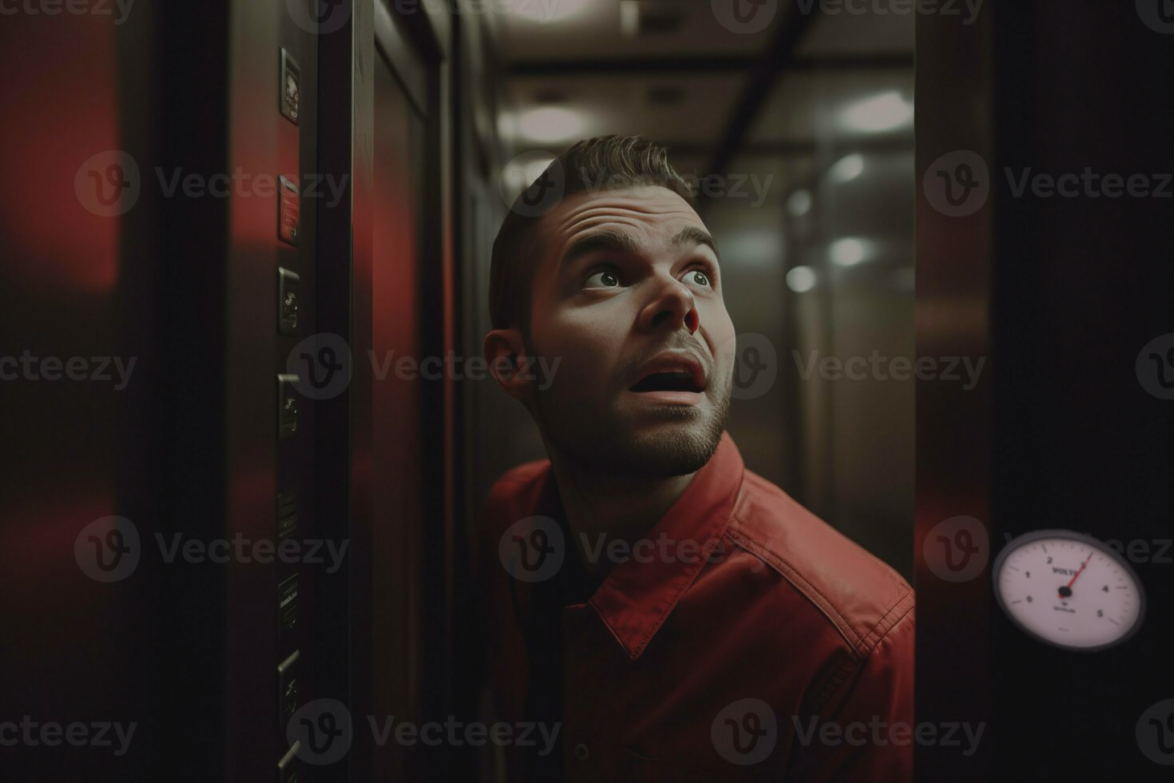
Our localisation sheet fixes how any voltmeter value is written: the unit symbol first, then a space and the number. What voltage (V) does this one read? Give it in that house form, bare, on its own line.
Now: V 3
